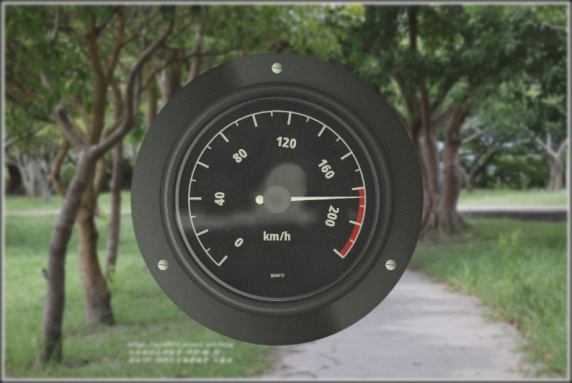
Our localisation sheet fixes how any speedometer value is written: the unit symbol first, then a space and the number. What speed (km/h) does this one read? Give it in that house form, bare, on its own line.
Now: km/h 185
